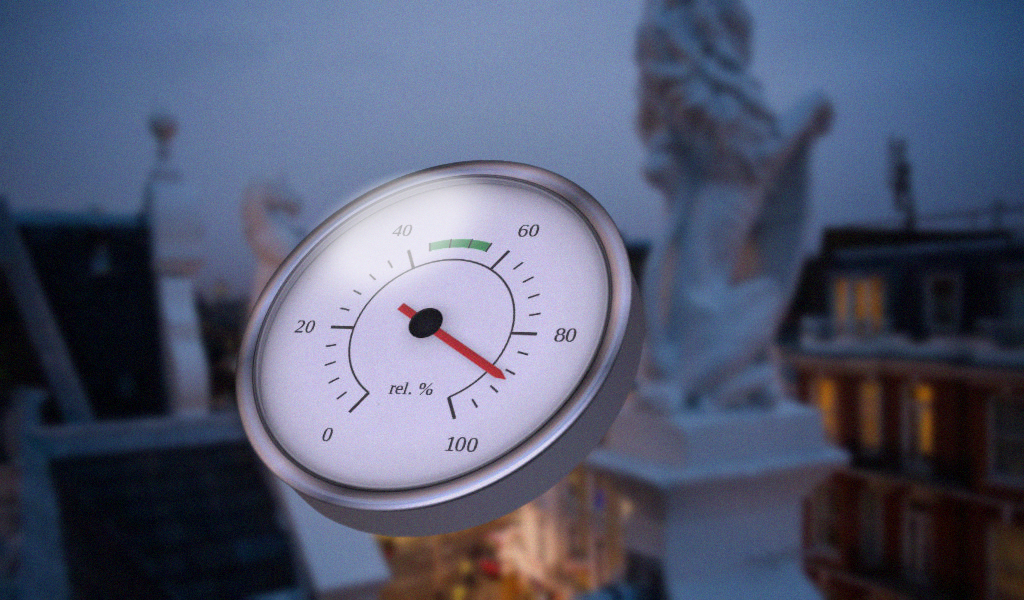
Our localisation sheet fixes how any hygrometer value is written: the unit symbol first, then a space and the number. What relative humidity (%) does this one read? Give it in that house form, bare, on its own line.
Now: % 90
